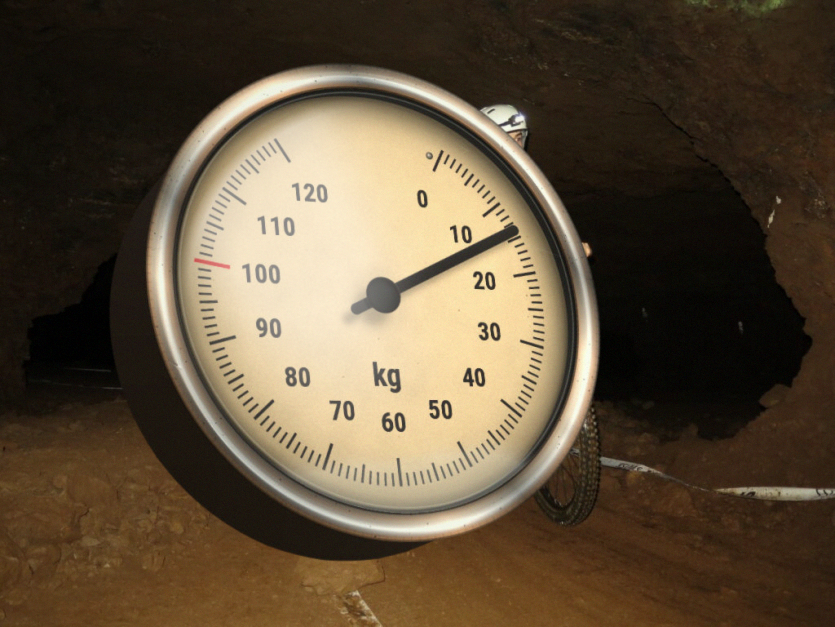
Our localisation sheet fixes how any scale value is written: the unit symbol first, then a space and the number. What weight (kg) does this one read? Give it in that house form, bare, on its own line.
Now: kg 14
